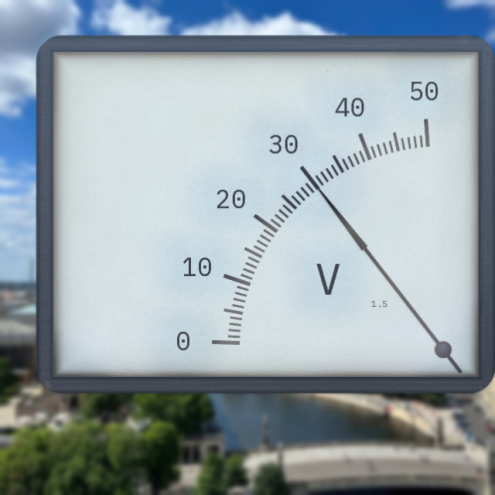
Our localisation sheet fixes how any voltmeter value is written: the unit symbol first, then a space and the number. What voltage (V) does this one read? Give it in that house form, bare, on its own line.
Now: V 30
